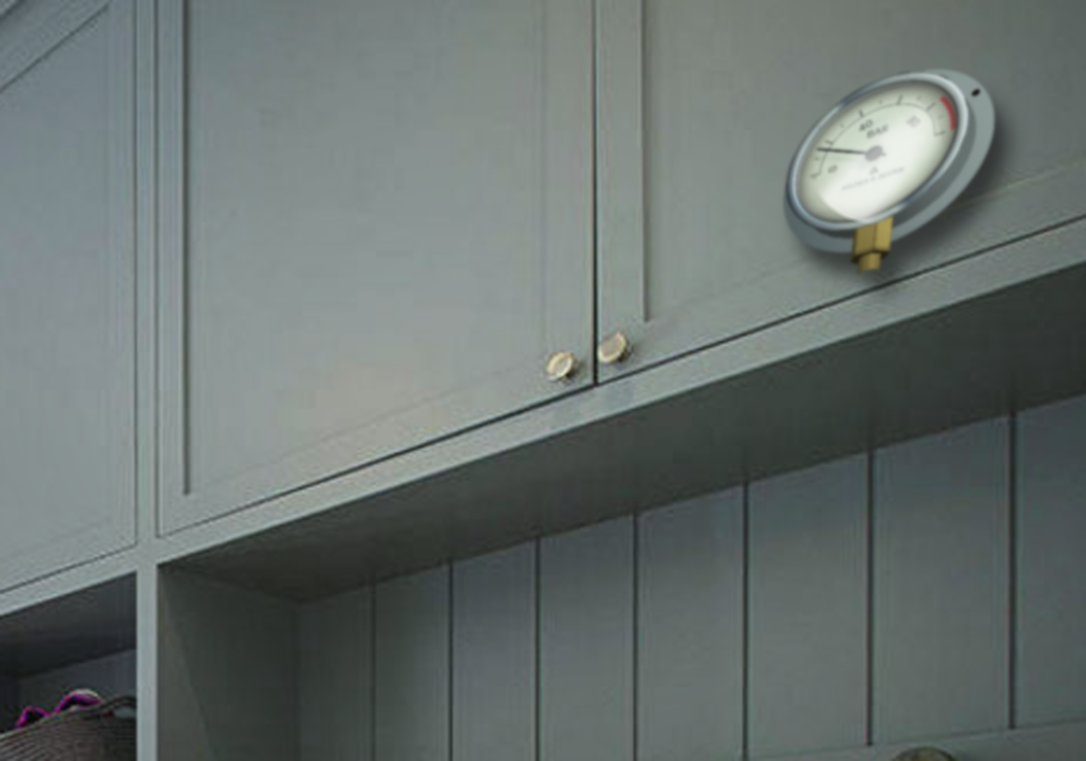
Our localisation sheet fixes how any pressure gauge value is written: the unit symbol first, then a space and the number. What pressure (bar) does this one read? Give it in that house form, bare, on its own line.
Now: bar 15
